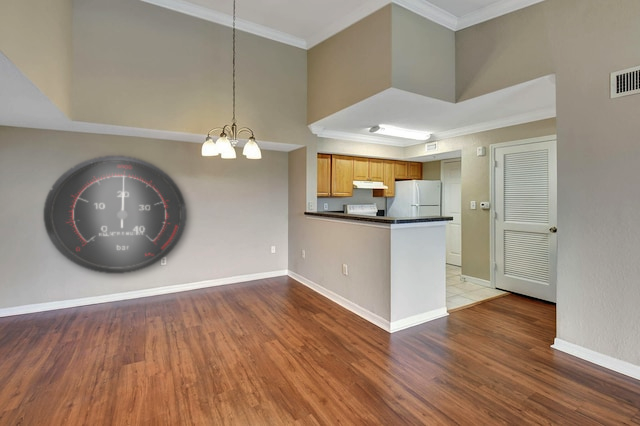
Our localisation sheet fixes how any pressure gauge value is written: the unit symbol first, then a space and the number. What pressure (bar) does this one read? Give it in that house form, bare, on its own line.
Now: bar 20
